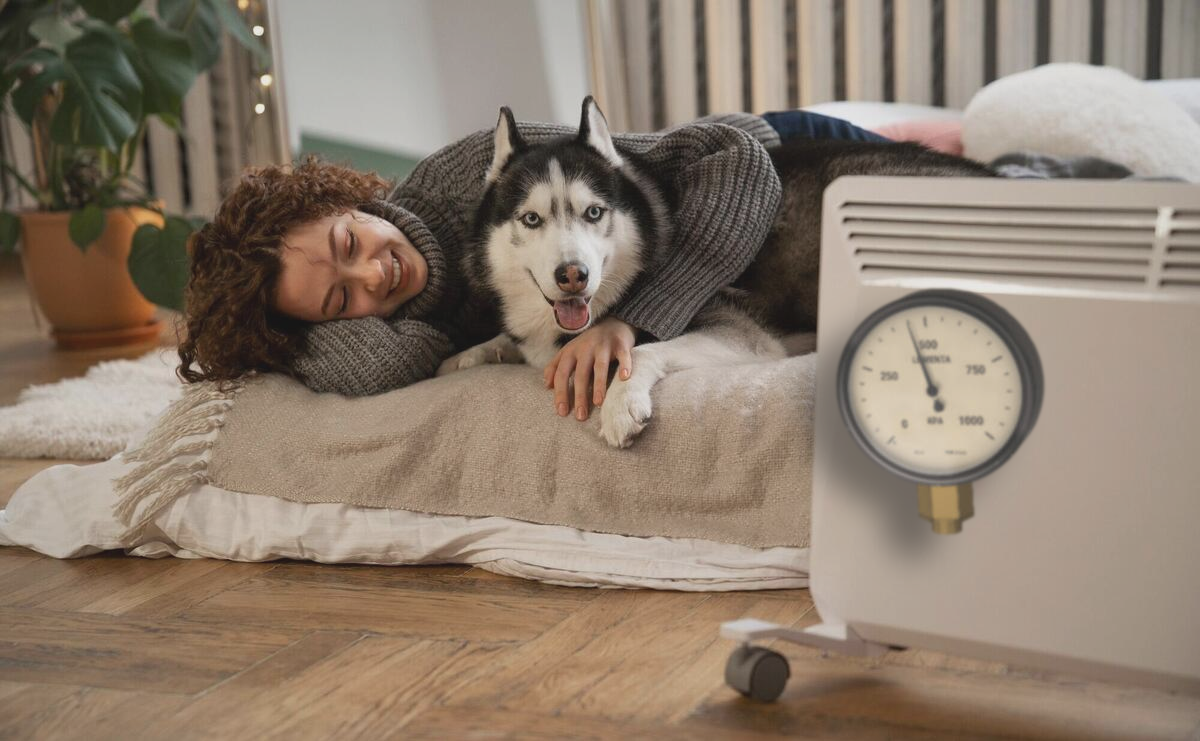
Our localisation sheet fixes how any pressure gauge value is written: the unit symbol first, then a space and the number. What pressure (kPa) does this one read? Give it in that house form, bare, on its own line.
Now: kPa 450
